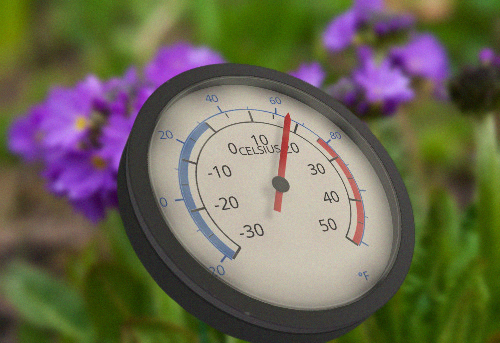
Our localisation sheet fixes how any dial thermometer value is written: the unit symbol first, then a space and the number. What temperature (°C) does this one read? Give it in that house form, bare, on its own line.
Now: °C 17.5
